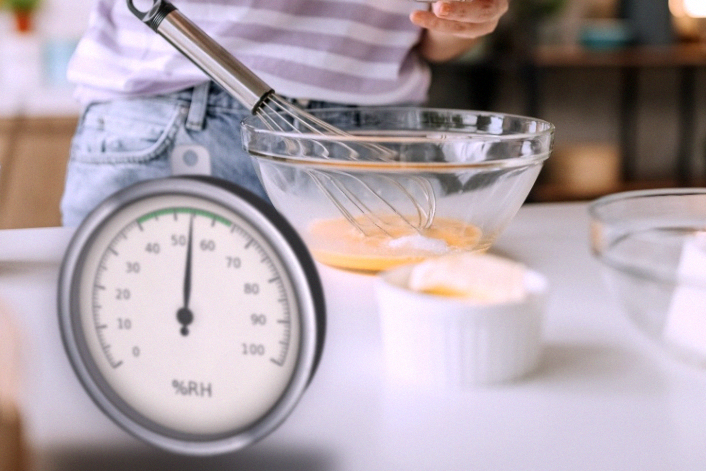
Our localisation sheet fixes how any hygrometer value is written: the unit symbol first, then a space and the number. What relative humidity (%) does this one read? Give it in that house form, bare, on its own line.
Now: % 55
